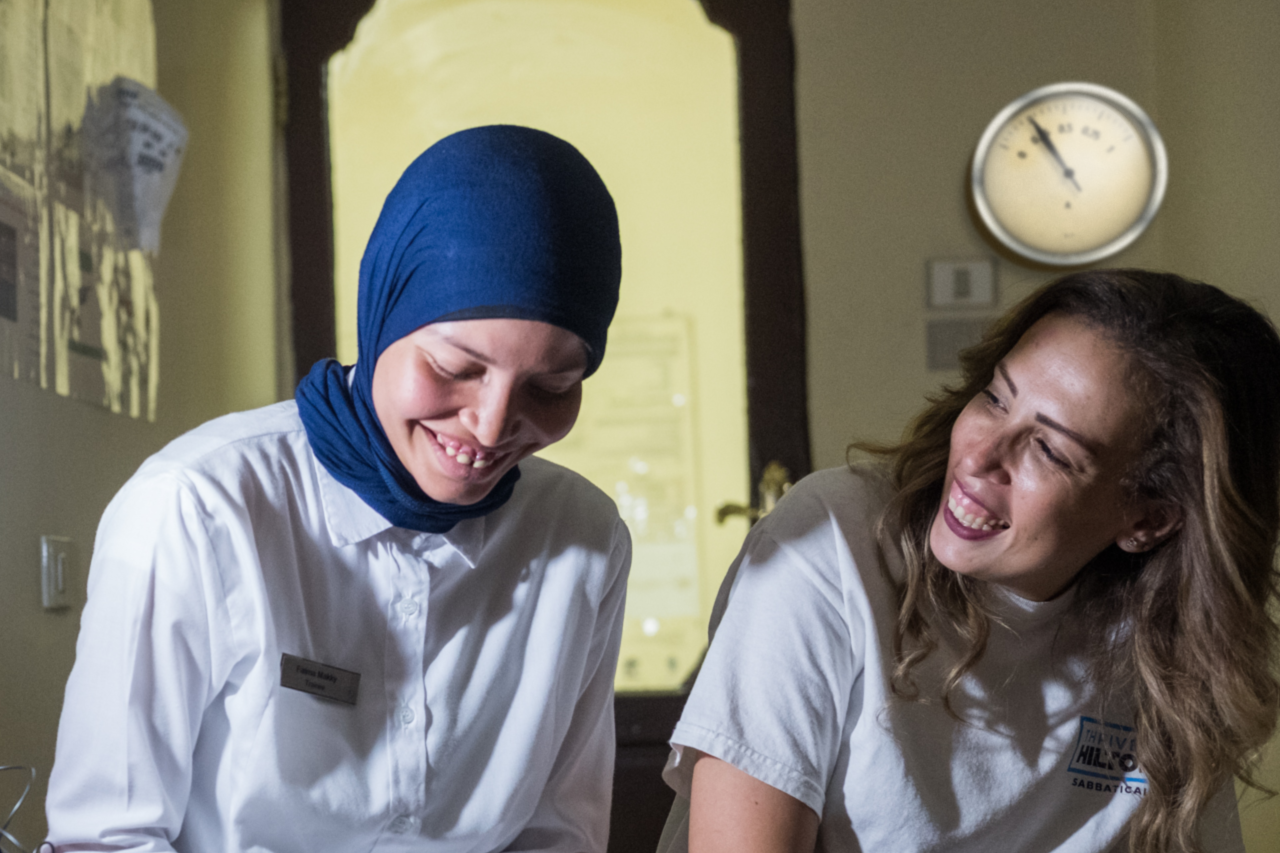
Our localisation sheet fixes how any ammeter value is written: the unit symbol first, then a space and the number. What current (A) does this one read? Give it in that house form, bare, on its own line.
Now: A 0.25
